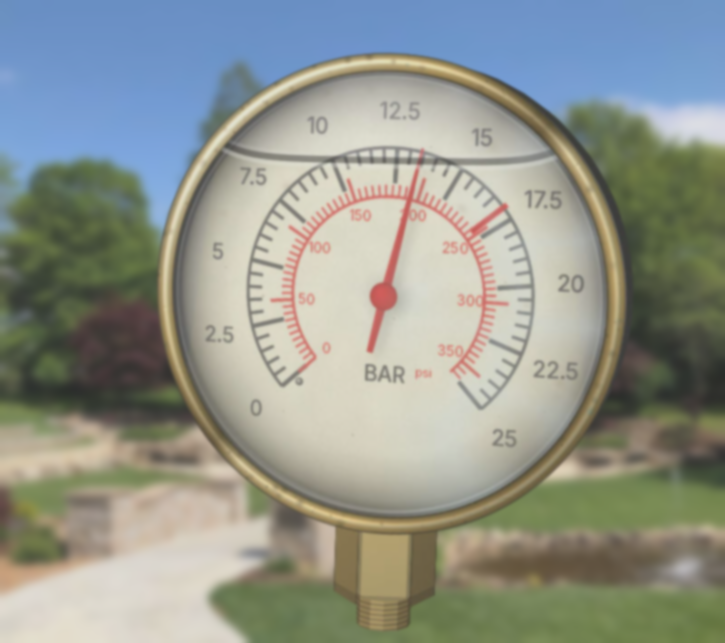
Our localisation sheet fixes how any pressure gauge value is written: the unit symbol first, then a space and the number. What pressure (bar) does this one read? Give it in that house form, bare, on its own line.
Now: bar 13.5
